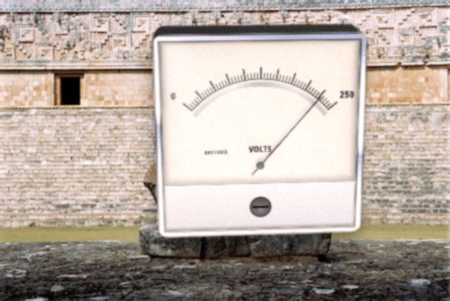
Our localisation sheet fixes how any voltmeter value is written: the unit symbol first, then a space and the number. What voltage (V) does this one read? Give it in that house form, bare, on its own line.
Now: V 225
